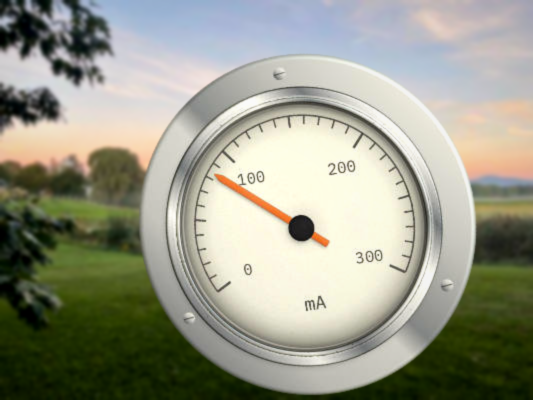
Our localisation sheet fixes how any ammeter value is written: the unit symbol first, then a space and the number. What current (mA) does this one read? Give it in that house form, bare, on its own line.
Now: mA 85
